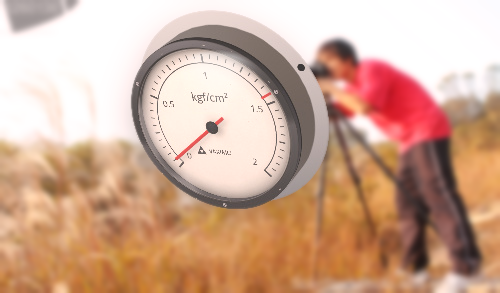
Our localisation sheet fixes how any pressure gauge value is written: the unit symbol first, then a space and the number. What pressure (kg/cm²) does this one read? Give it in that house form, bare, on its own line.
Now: kg/cm² 0.05
